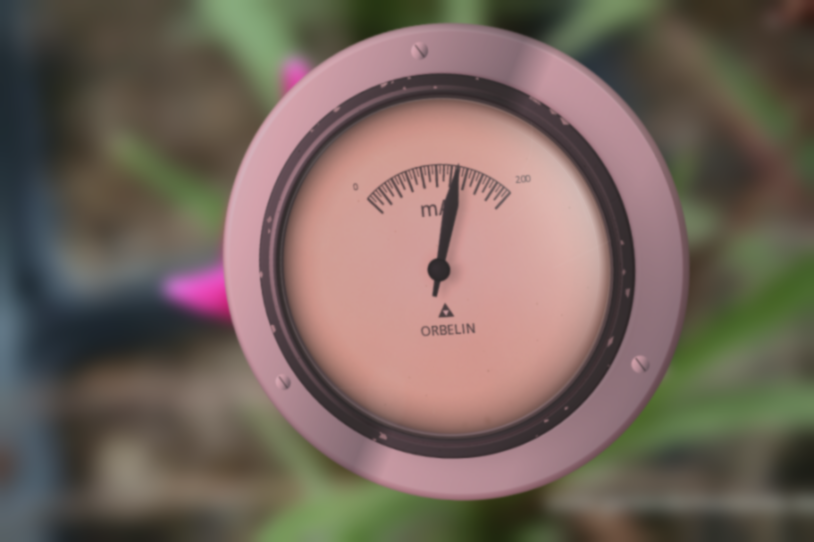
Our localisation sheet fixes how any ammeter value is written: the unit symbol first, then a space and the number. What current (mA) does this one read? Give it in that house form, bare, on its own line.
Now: mA 130
